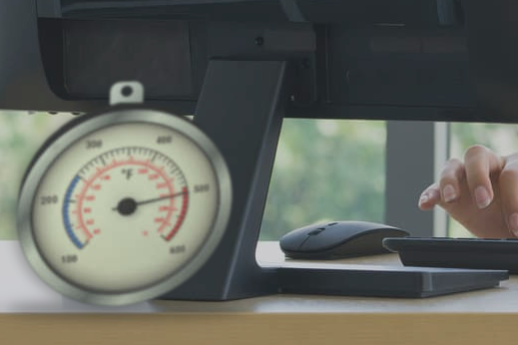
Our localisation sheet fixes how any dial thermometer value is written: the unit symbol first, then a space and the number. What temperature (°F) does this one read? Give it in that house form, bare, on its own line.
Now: °F 500
